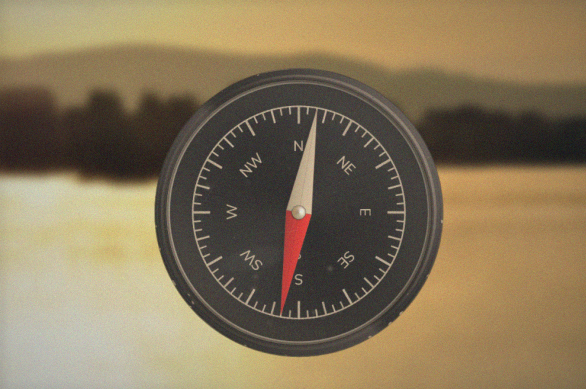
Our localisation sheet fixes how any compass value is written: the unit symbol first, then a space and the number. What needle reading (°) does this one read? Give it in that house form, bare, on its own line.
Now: ° 190
